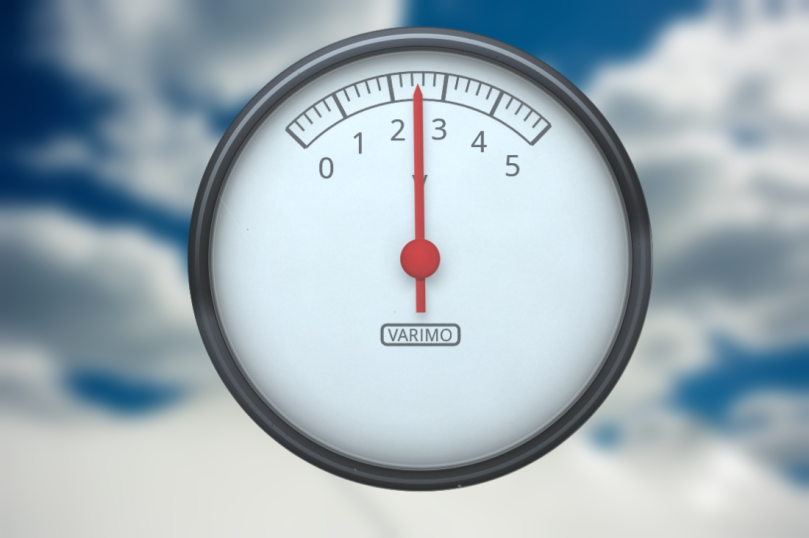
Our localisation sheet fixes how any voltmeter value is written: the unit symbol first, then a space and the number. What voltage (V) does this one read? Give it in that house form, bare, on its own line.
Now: V 2.5
